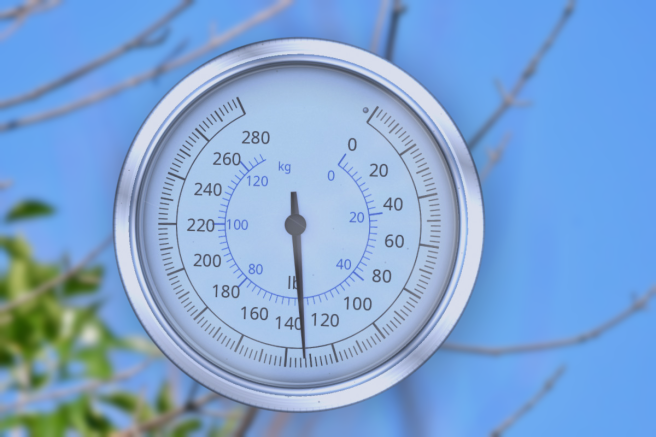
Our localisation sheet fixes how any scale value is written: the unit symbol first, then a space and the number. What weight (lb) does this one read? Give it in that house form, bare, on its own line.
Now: lb 132
